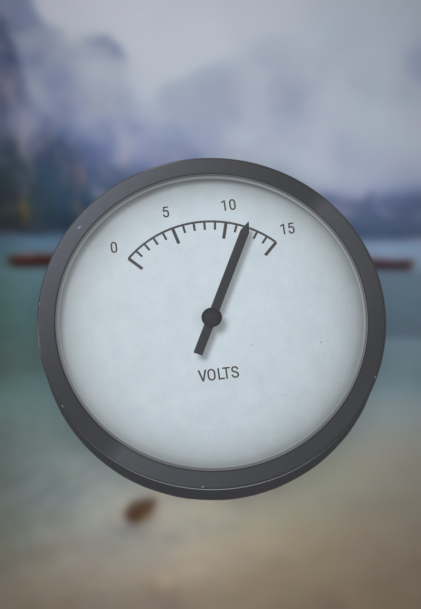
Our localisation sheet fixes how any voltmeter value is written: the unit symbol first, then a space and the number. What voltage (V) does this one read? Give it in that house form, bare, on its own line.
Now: V 12
